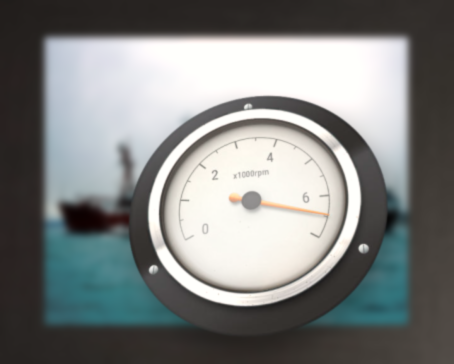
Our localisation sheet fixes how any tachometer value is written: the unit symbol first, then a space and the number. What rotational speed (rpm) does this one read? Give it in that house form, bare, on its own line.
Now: rpm 6500
